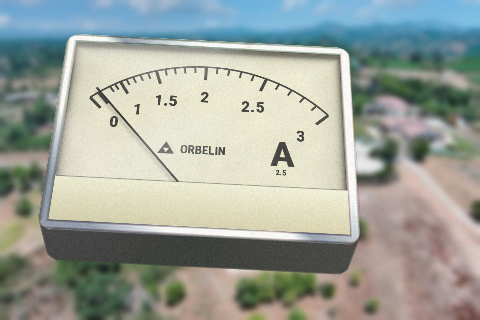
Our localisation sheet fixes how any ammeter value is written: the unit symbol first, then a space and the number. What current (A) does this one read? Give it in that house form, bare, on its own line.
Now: A 0.5
